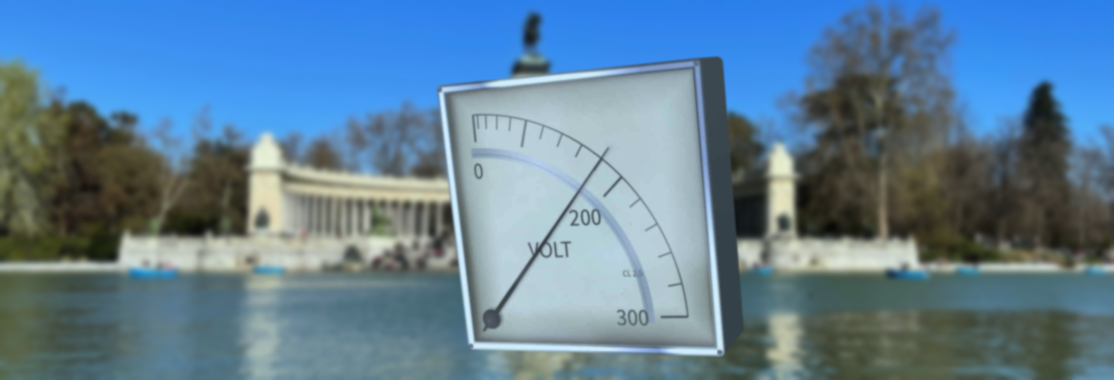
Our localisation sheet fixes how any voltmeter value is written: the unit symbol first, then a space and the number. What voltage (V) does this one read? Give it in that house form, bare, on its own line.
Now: V 180
